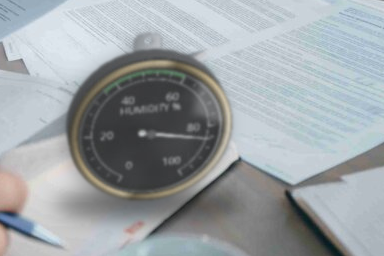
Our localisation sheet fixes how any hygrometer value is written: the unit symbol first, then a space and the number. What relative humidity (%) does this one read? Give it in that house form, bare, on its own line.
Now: % 84
